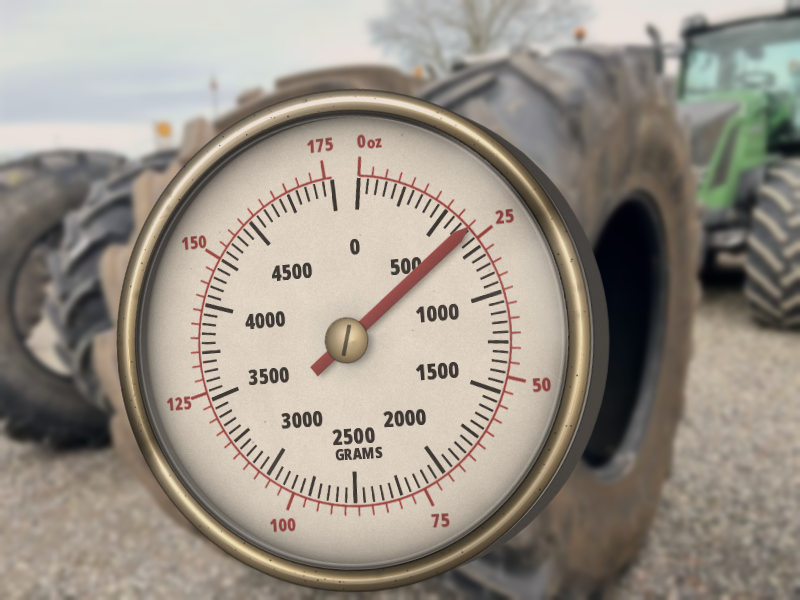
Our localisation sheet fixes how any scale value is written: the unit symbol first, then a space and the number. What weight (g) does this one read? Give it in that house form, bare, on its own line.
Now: g 650
